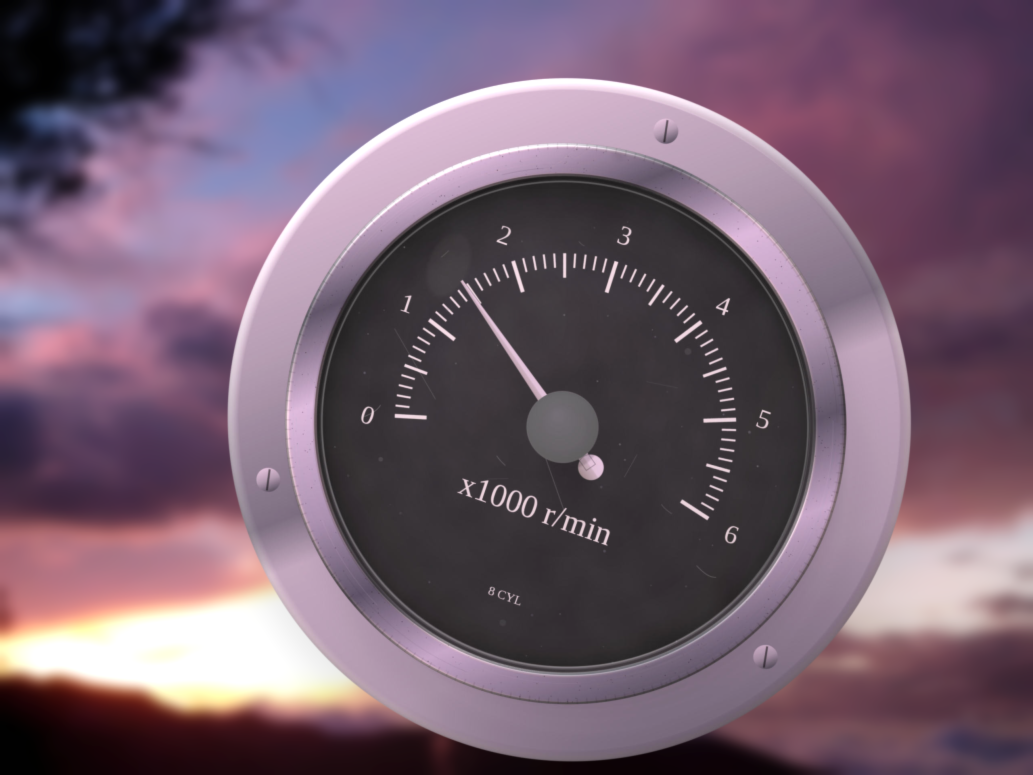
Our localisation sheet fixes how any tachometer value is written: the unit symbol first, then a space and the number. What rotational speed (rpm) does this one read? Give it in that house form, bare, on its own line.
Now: rpm 1500
